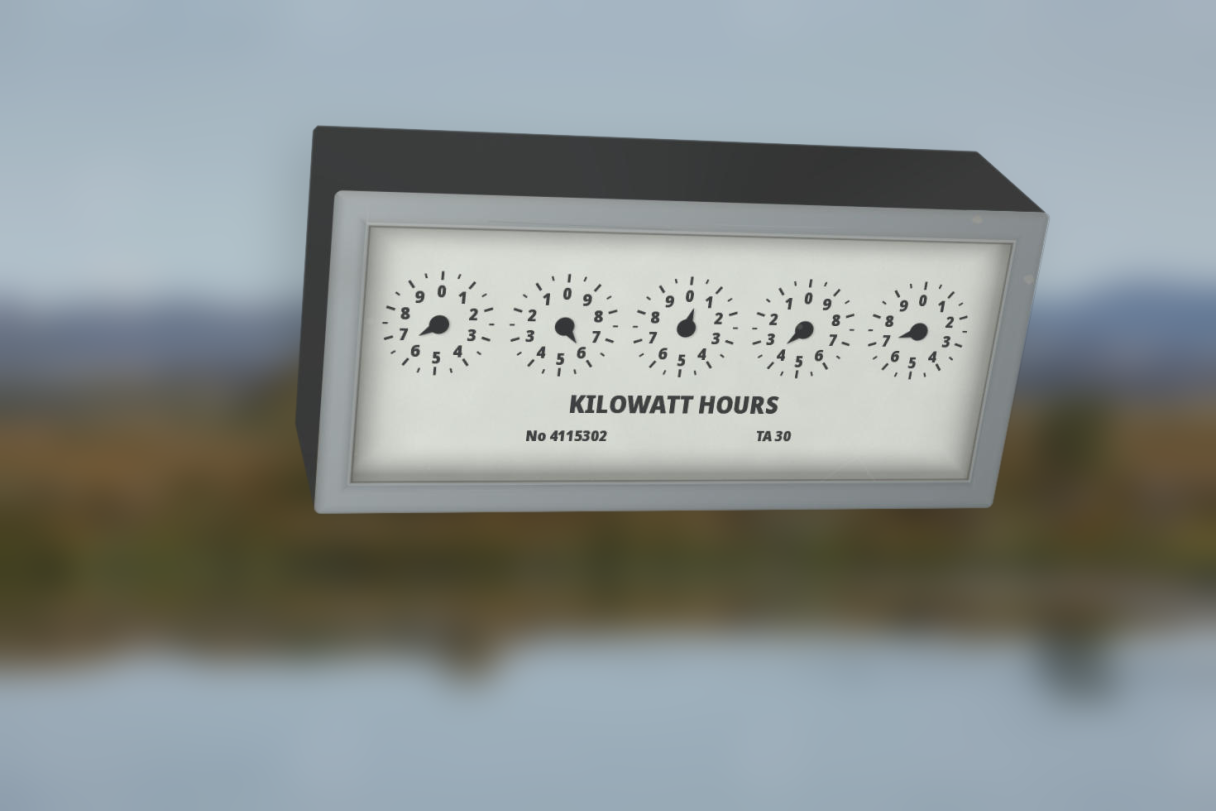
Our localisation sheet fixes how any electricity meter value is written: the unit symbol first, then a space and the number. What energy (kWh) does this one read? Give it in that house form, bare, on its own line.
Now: kWh 66037
